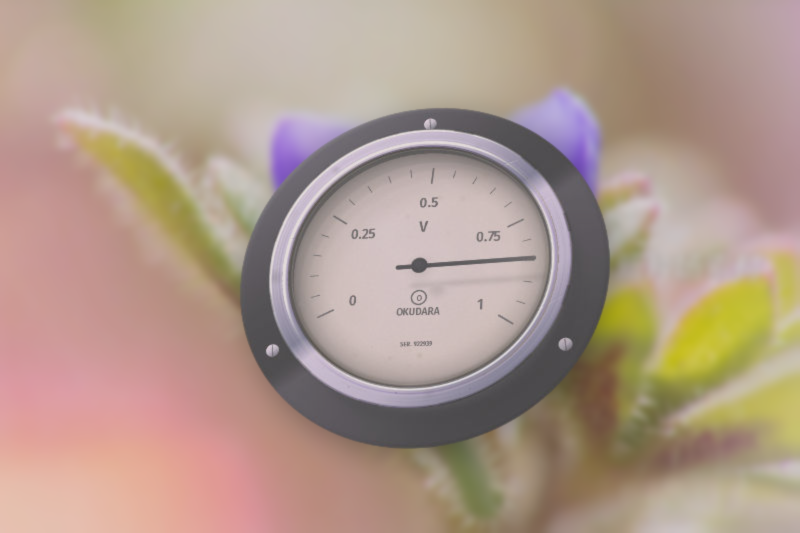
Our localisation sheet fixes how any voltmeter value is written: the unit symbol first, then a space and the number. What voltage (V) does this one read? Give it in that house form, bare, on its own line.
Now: V 0.85
